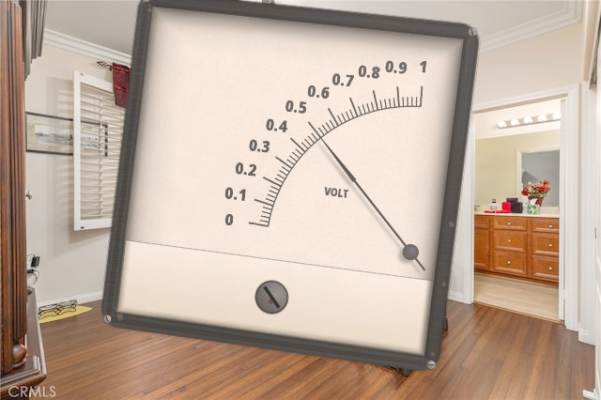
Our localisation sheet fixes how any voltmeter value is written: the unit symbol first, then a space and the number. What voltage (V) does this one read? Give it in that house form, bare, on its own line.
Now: V 0.5
